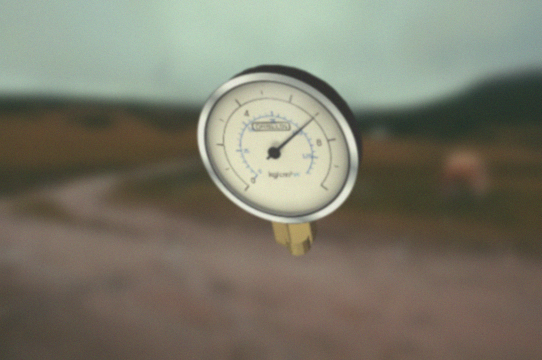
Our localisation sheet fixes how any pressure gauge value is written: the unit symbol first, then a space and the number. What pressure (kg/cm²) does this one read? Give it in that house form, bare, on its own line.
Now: kg/cm² 7
